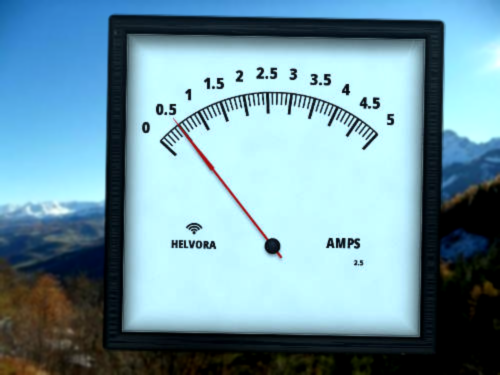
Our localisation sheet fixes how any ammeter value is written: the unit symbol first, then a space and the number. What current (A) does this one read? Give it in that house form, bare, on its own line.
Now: A 0.5
